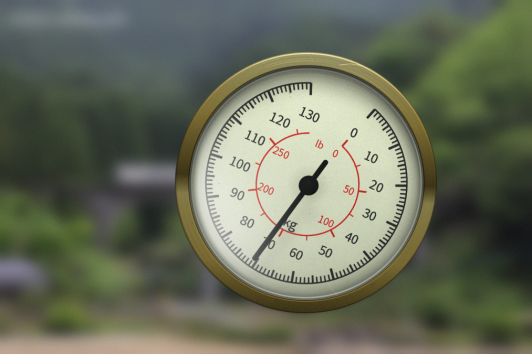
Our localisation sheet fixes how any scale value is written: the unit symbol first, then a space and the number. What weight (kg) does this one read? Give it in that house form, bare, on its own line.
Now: kg 71
